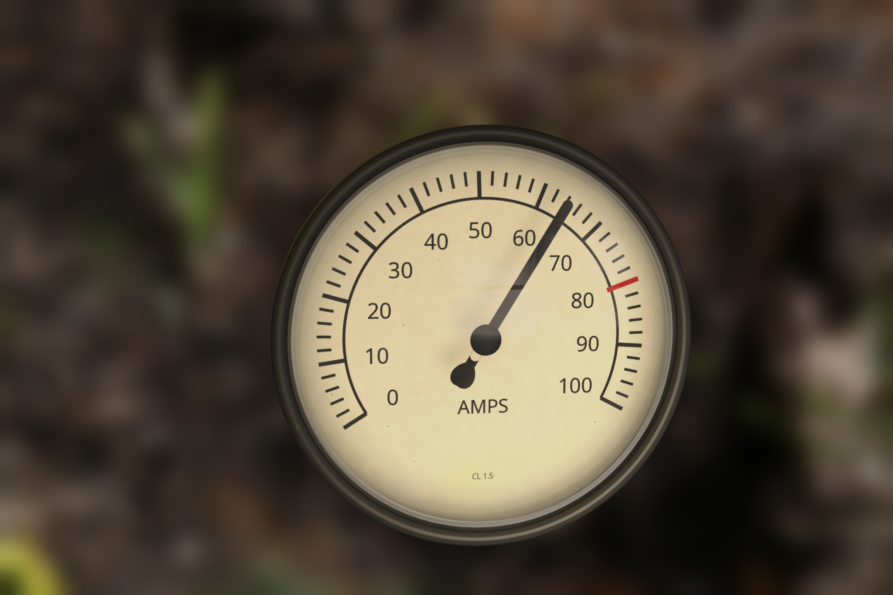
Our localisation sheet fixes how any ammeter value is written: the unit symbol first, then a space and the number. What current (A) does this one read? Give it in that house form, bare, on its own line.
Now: A 64
